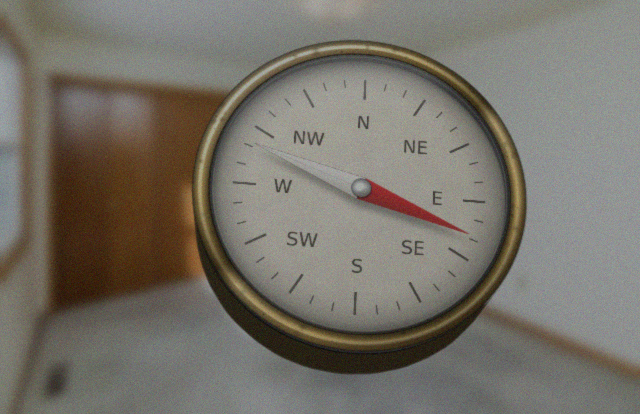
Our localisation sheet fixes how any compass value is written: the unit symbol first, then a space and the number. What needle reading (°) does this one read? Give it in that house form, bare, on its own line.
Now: ° 110
